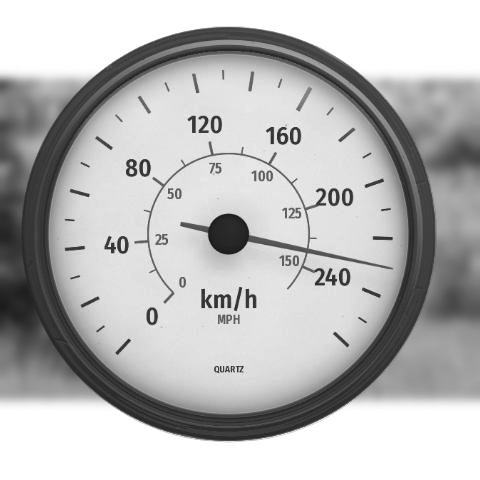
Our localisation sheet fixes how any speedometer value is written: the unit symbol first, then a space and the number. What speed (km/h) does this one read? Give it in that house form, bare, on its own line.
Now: km/h 230
